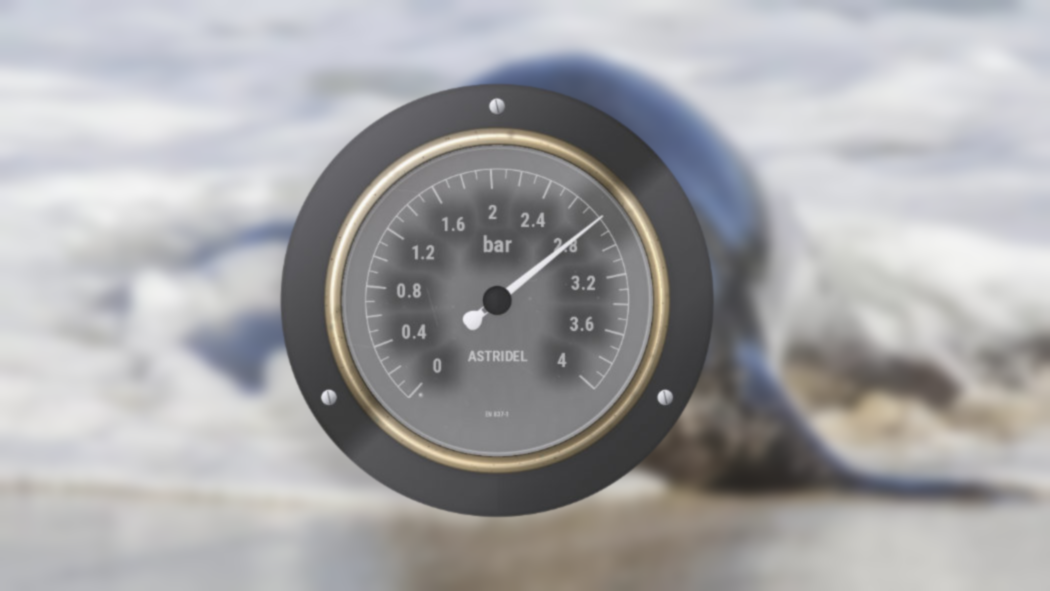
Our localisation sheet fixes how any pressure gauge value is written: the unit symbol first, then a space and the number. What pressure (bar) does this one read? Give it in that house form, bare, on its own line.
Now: bar 2.8
